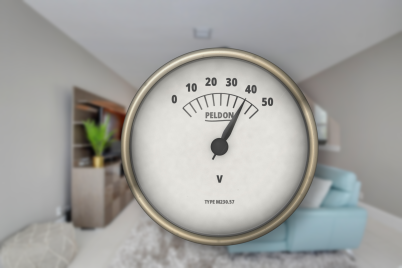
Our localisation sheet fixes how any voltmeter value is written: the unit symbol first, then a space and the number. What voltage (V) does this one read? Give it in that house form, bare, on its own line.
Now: V 40
